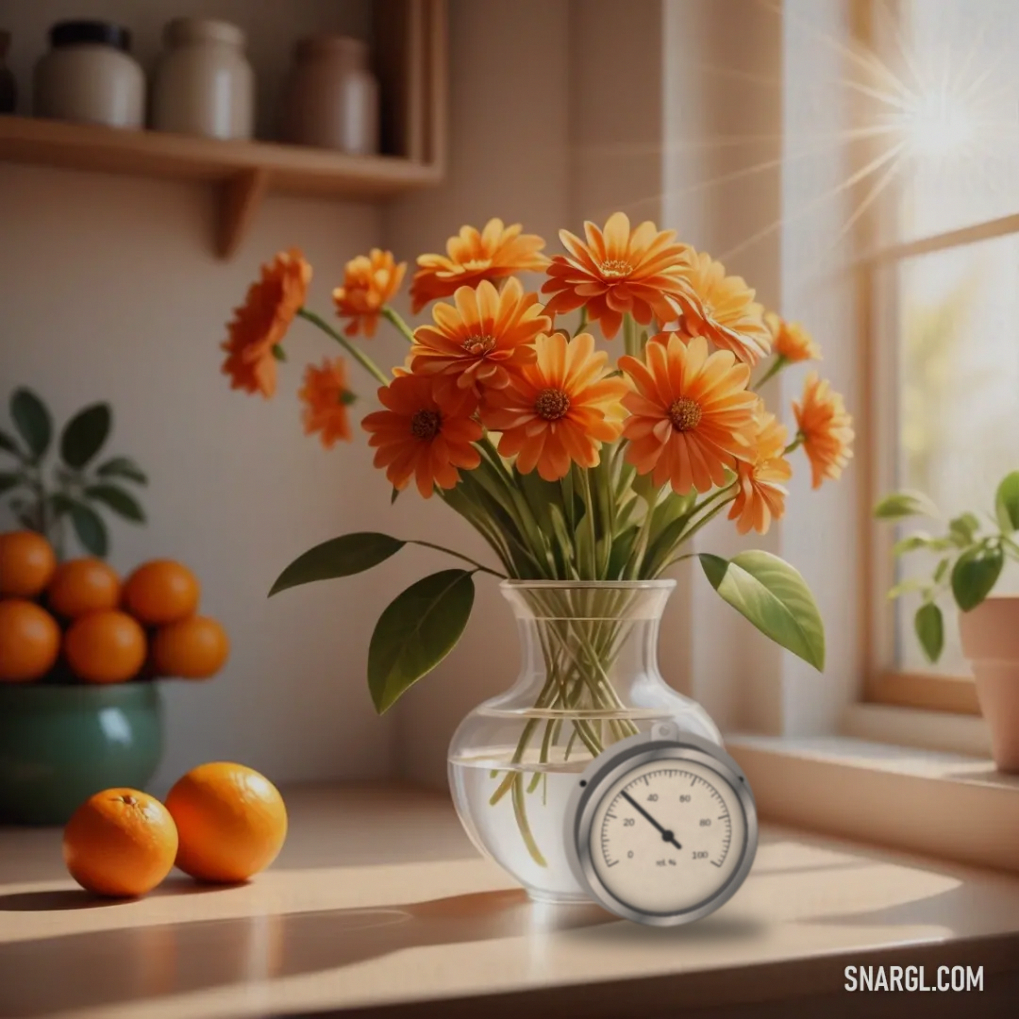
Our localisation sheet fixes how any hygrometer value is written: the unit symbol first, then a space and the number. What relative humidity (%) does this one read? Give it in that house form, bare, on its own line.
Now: % 30
